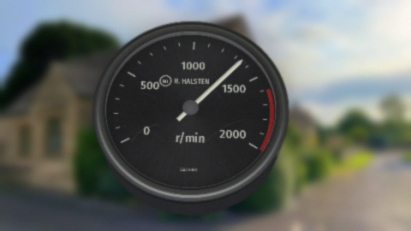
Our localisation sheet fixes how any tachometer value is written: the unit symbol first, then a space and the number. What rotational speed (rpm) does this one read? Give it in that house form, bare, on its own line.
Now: rpm 1350
